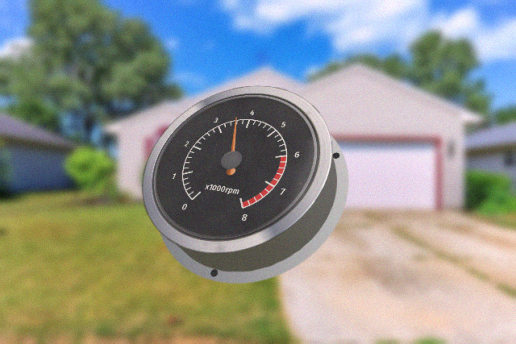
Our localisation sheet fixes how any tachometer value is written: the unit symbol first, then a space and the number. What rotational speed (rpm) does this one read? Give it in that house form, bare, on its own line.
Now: rpm 3600
